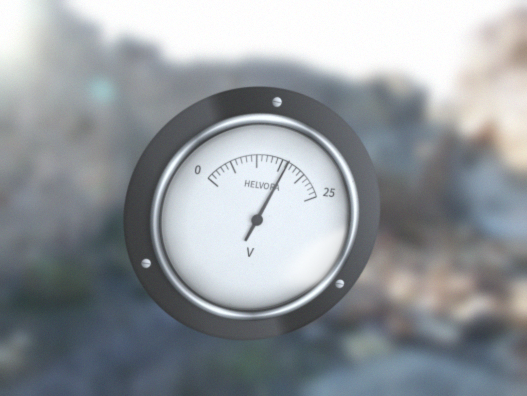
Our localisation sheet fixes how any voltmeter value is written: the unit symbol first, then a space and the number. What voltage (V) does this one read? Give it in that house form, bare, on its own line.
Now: V 16
